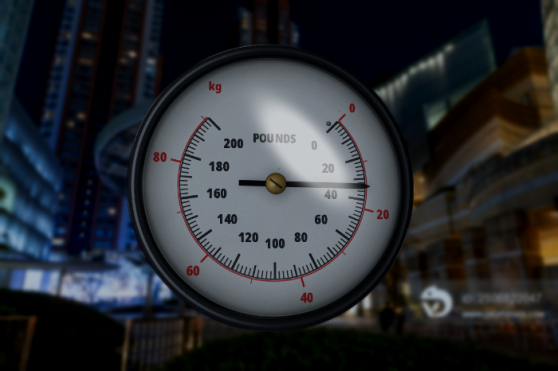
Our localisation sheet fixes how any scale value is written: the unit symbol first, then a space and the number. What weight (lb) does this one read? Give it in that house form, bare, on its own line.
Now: lb 34
